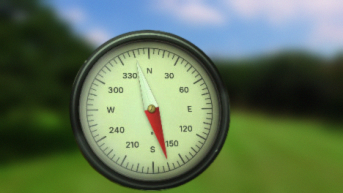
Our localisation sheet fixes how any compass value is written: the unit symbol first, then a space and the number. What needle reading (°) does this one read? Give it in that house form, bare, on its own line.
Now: ° 165
